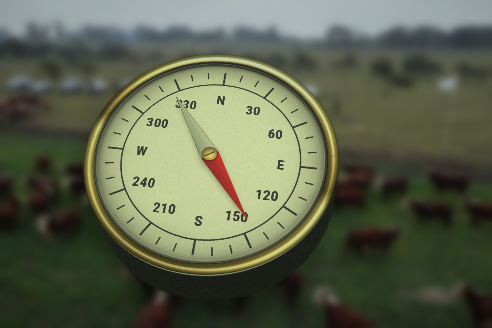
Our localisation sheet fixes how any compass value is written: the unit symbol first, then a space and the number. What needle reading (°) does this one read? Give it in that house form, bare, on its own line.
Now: ° 145
